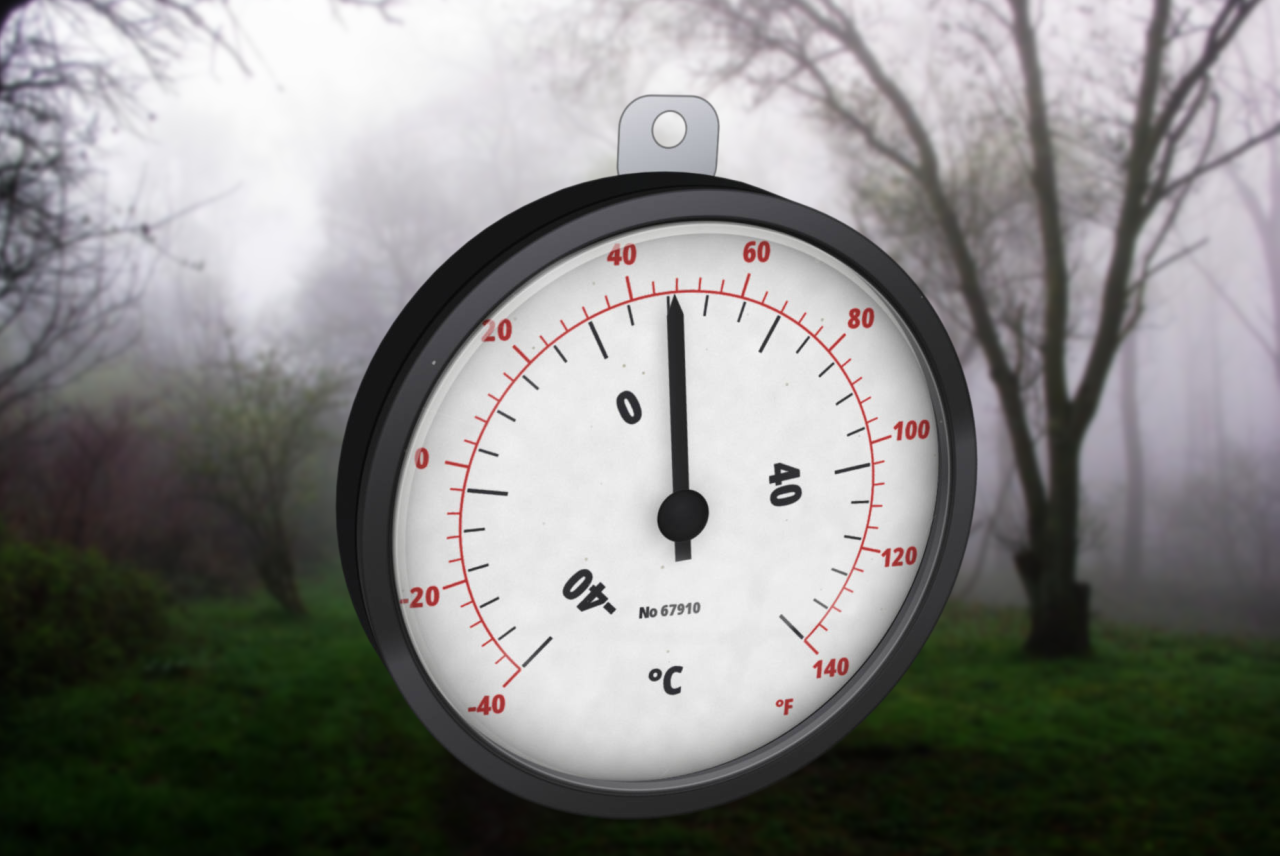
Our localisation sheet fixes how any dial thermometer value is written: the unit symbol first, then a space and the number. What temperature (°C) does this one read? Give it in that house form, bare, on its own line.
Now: °C 8
